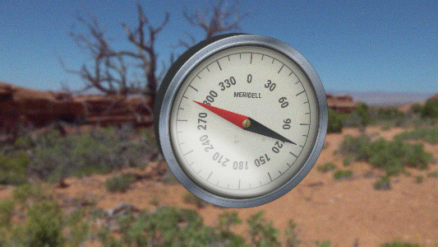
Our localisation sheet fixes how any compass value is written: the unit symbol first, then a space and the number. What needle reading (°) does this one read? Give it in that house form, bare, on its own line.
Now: ° 290
